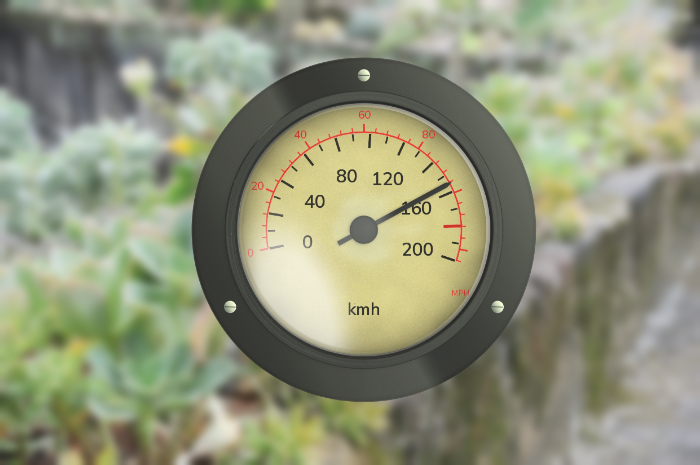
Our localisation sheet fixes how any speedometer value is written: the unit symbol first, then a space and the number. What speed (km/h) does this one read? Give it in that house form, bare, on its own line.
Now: km/h 155
